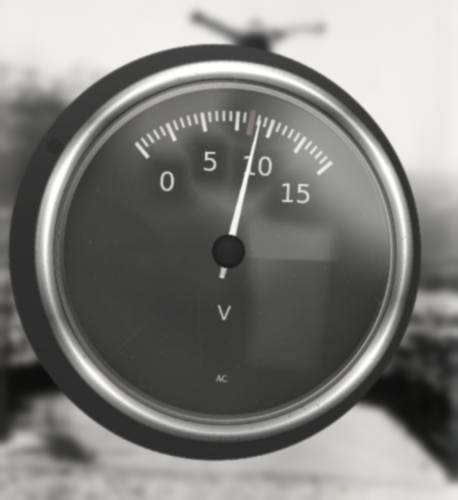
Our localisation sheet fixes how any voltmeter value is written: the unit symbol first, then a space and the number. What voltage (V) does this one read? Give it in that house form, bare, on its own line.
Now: V 9
